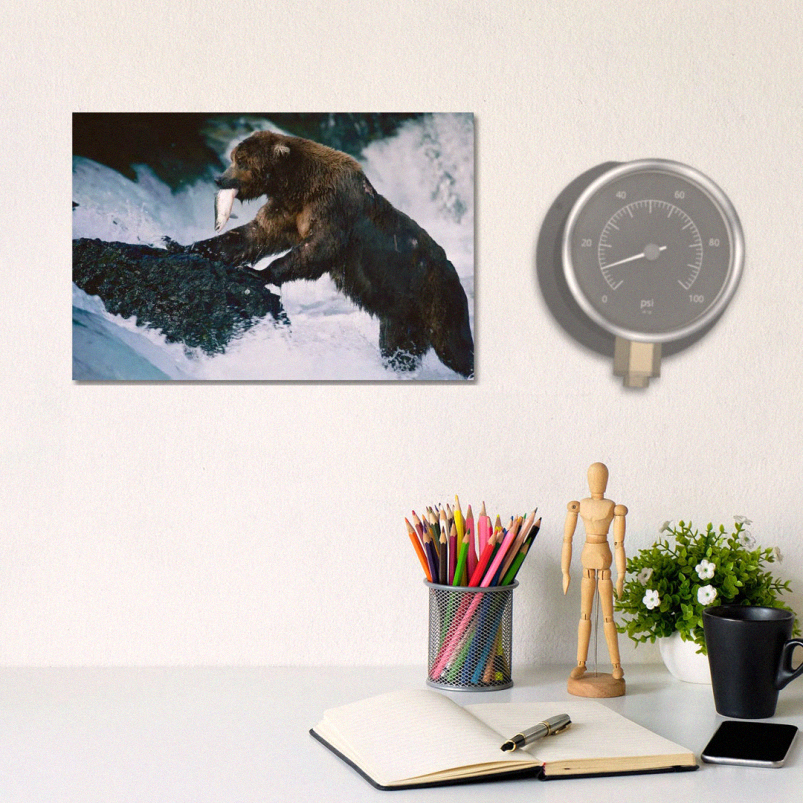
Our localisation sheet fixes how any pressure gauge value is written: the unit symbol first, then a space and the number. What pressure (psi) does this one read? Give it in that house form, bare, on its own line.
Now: psi 10
